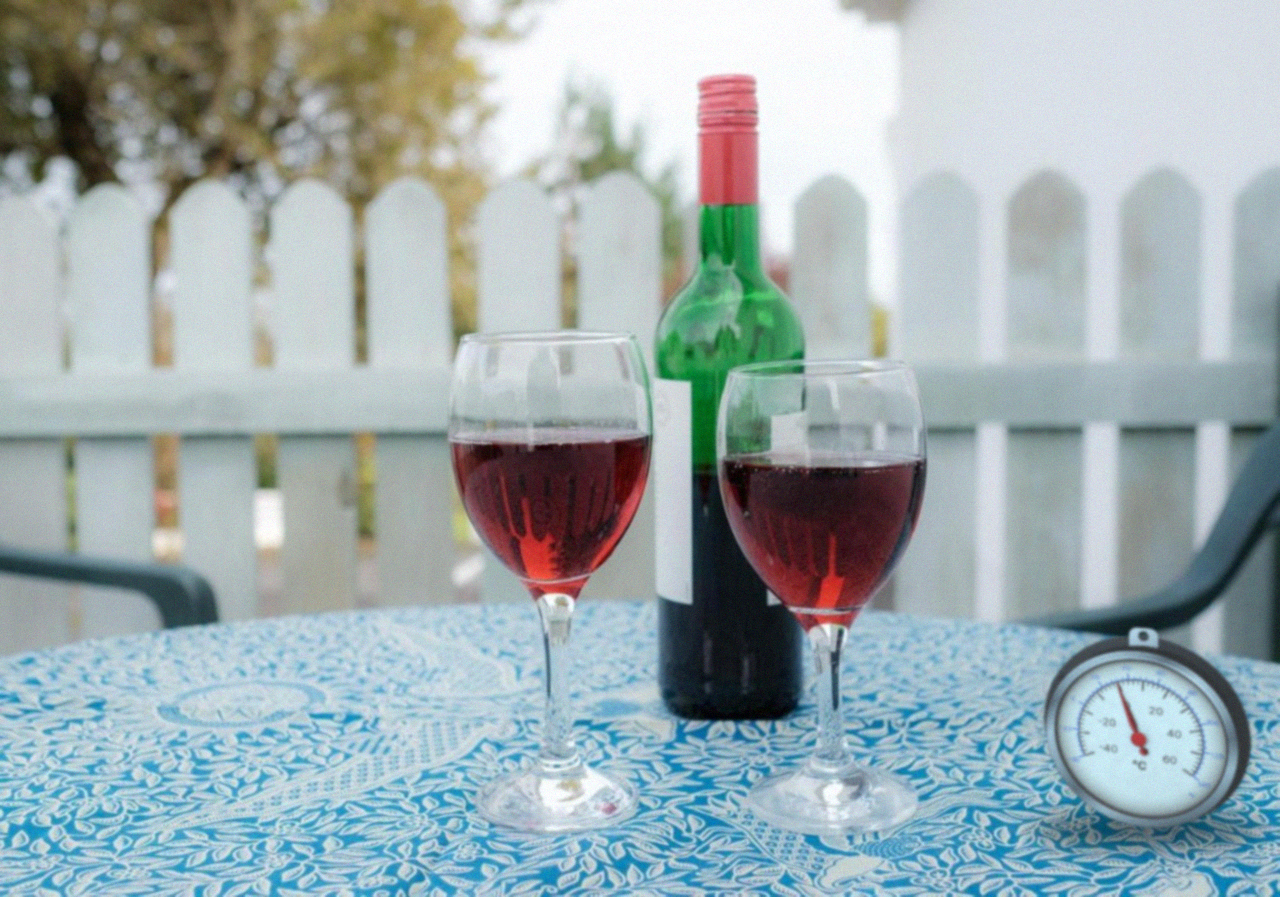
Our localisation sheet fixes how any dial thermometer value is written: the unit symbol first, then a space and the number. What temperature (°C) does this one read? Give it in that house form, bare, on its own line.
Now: °C 0
